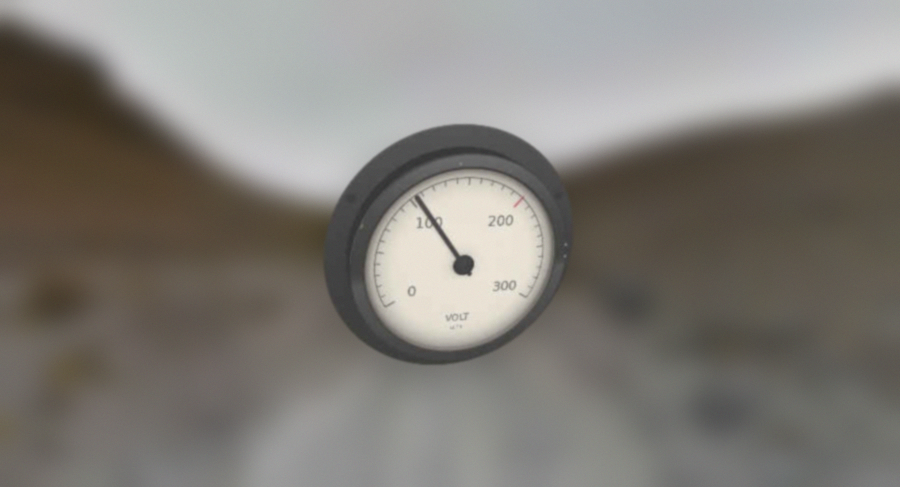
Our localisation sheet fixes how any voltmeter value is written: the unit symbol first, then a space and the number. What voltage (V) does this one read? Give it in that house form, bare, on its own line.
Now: V 105
